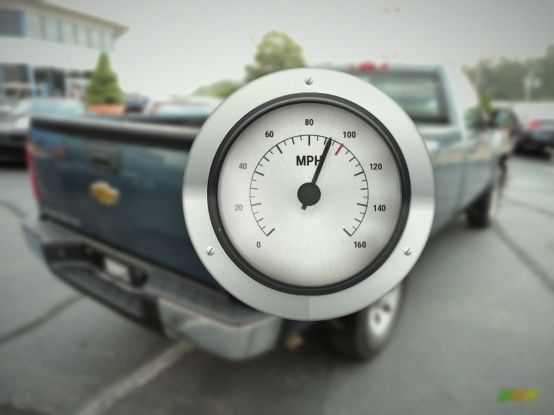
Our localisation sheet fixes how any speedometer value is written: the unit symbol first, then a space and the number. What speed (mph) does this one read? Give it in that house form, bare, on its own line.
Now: mph 92.5
